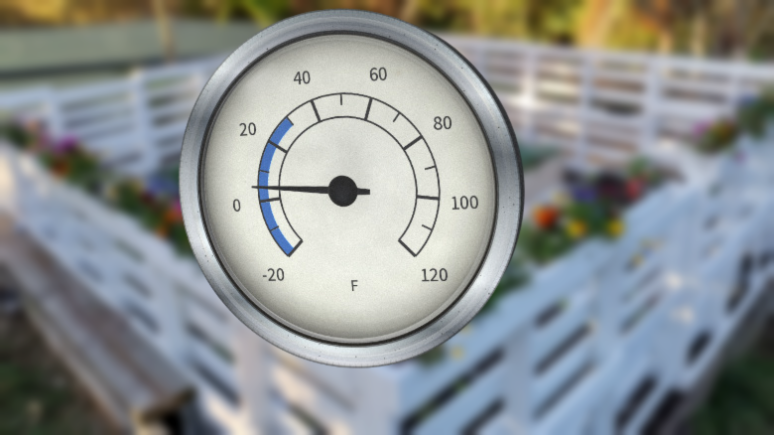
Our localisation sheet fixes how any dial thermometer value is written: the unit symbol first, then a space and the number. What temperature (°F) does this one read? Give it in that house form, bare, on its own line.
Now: °F 5
